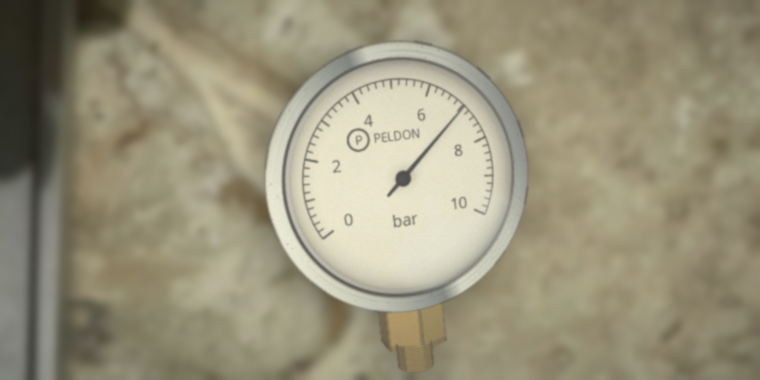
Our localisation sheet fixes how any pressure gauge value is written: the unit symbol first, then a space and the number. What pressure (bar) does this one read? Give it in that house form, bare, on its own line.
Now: bar 7
